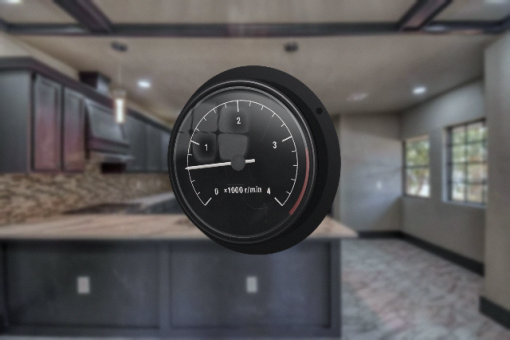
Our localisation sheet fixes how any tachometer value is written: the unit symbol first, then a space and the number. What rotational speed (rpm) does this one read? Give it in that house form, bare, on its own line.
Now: rpm 600
